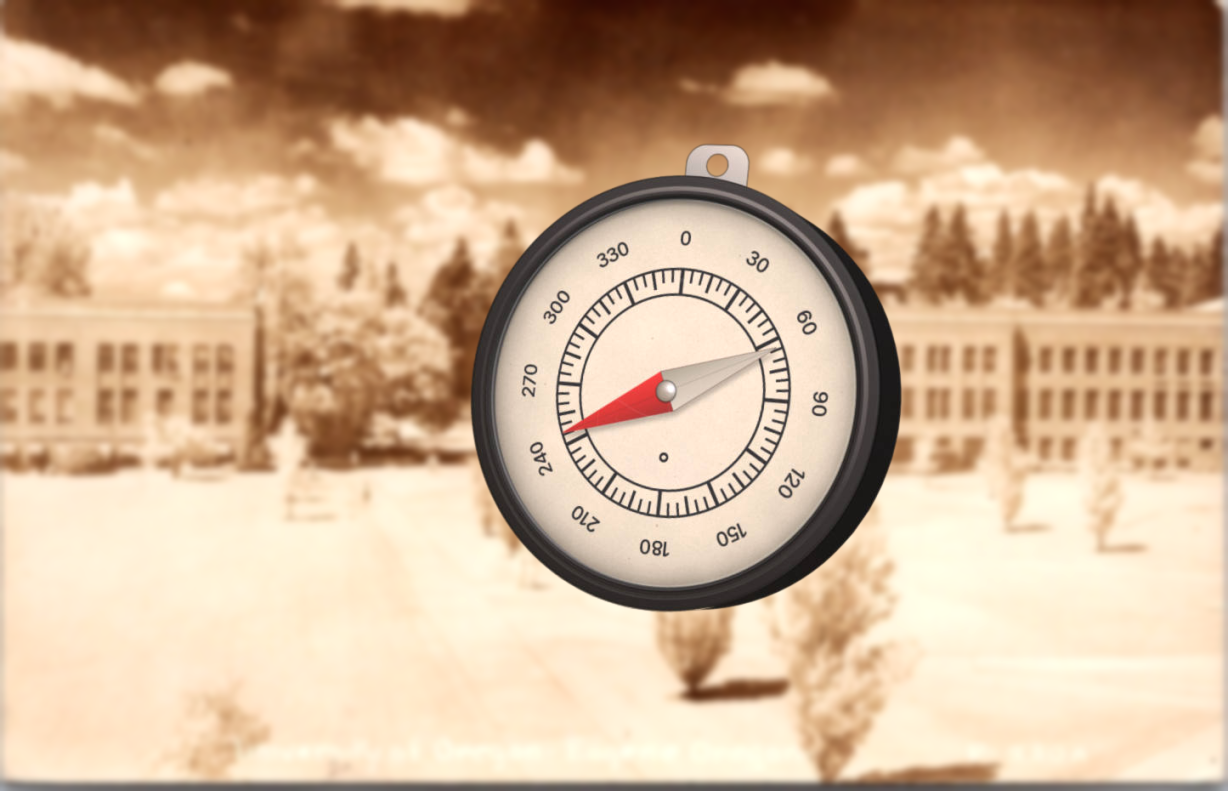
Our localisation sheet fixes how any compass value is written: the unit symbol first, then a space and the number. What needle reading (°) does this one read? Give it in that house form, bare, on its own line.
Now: ° 245
